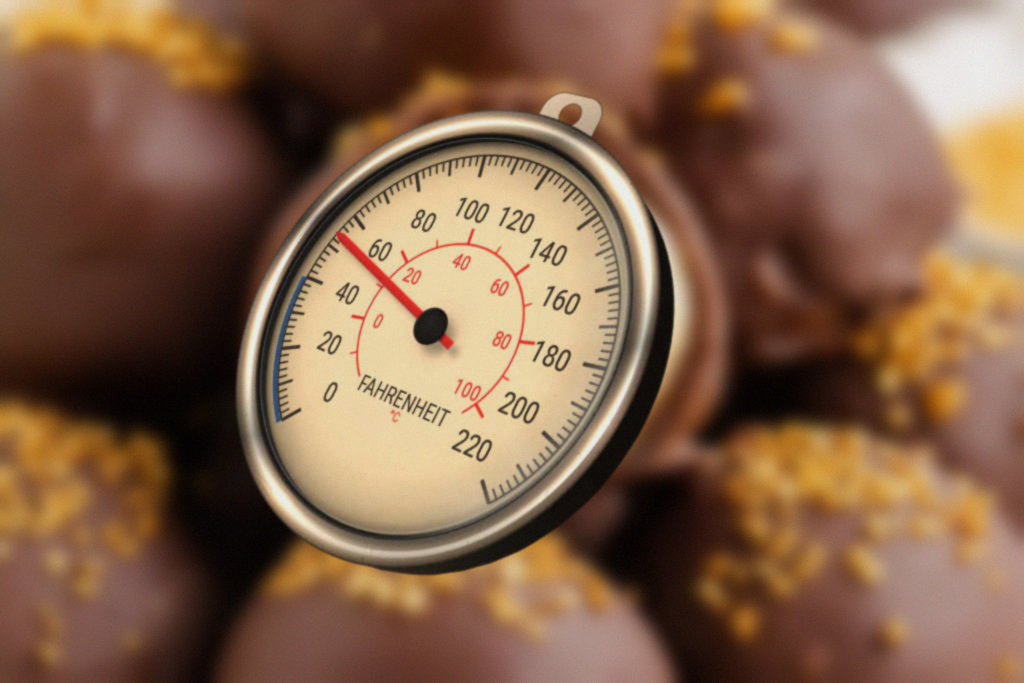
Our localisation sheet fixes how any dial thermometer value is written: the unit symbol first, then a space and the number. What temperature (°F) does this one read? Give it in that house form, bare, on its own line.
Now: °F 54
